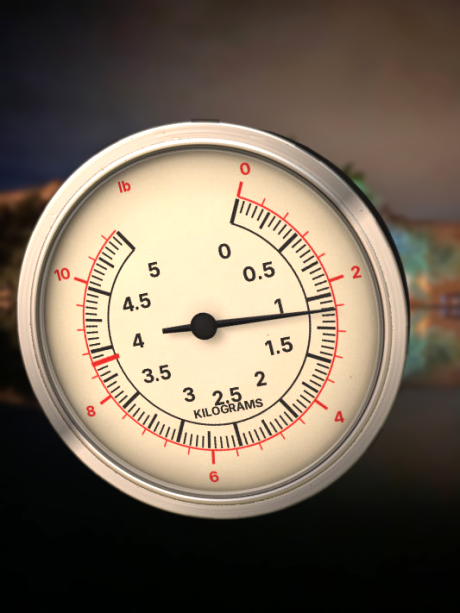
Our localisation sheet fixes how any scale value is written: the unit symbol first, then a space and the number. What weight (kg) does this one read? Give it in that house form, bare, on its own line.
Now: kg 1.1
